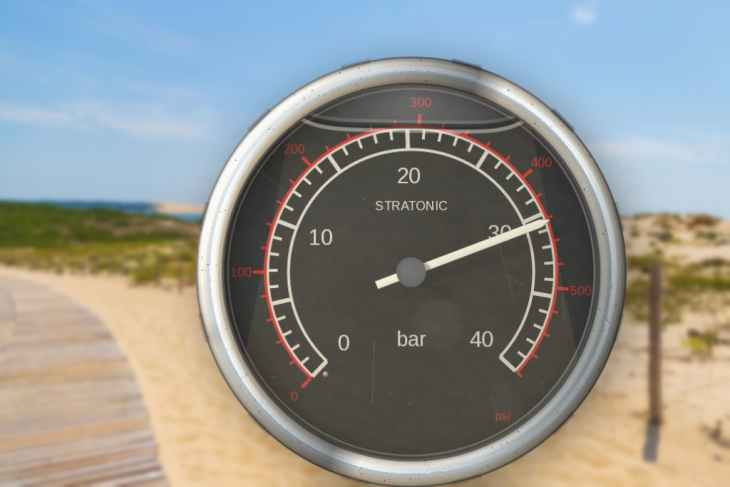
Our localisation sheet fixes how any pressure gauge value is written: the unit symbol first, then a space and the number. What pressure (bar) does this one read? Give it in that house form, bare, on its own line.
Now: bar 30.5
